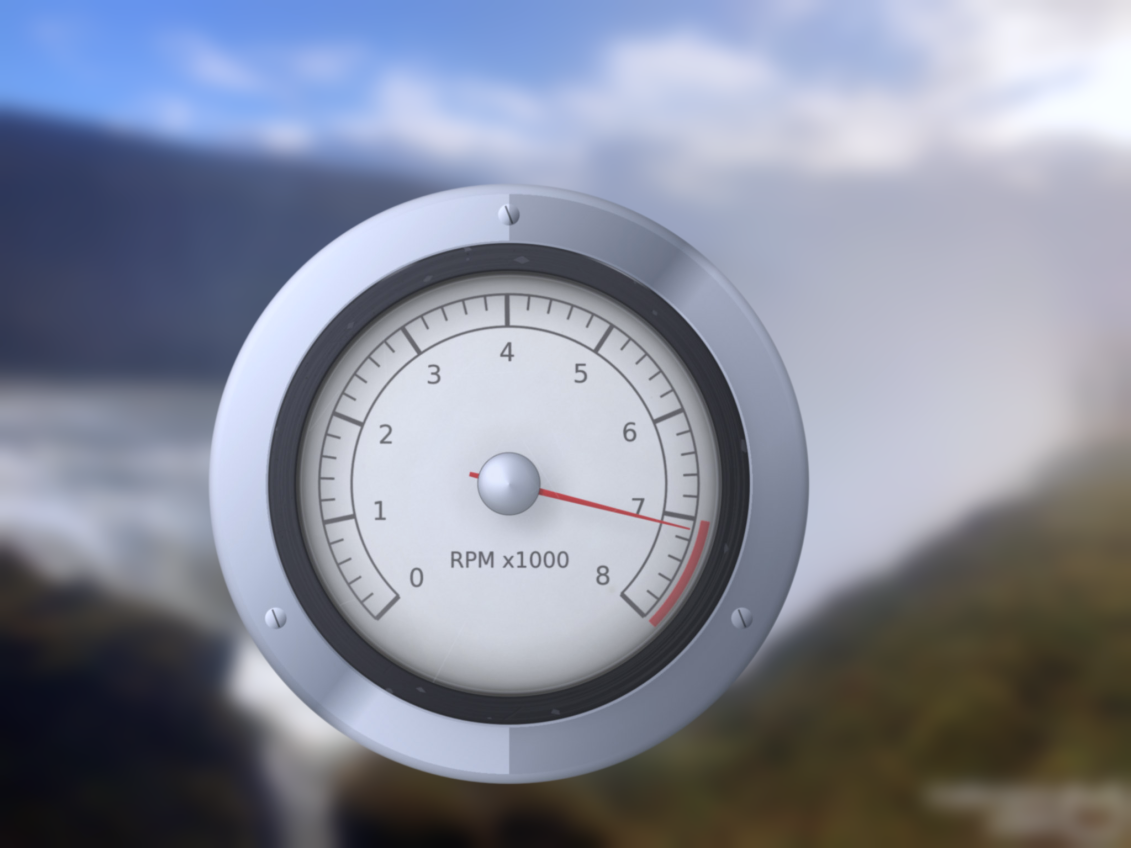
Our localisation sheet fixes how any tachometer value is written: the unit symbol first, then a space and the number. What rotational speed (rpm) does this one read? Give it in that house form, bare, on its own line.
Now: rpm 7100
